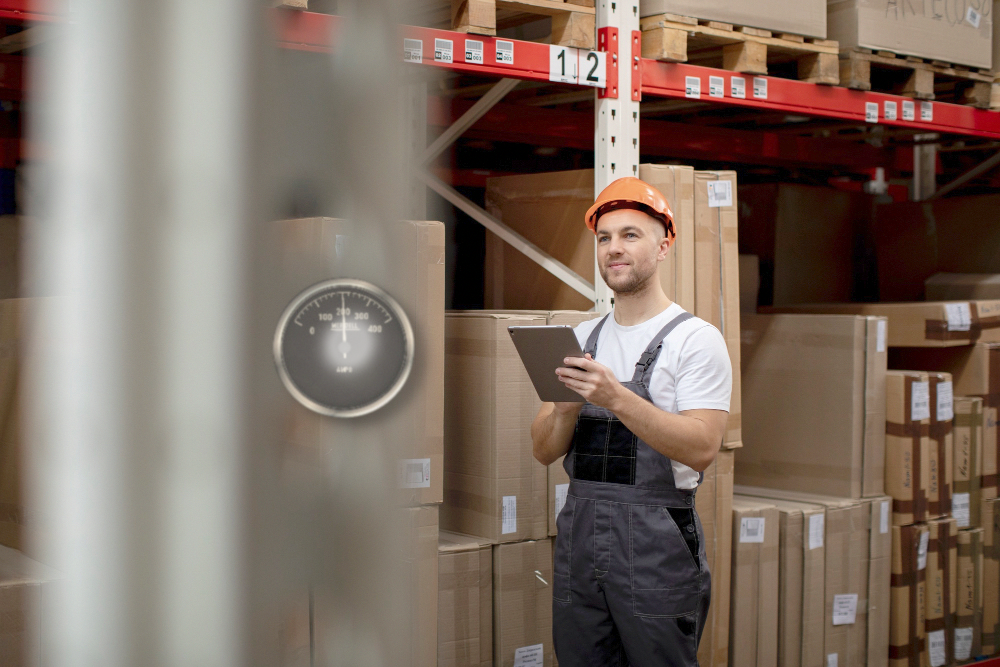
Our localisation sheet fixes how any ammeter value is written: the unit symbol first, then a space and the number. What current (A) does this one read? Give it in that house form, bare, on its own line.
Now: A 200
